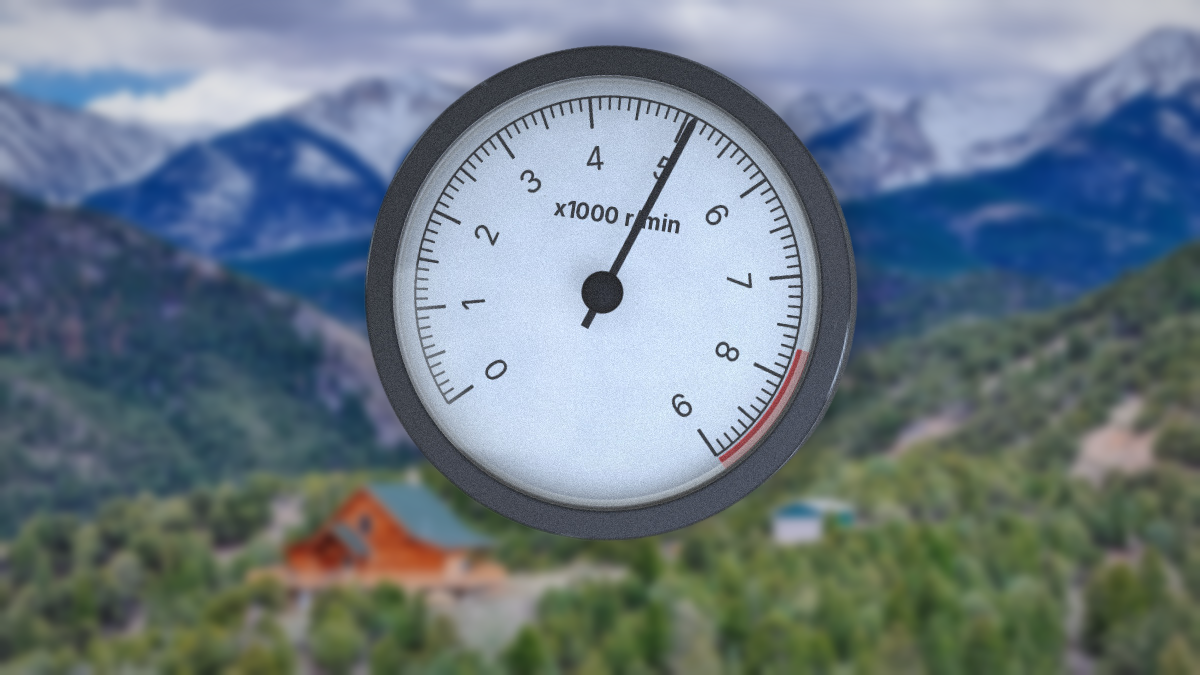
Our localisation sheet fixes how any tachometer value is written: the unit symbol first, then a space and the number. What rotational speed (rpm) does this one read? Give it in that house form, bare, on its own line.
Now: rpm 5100
